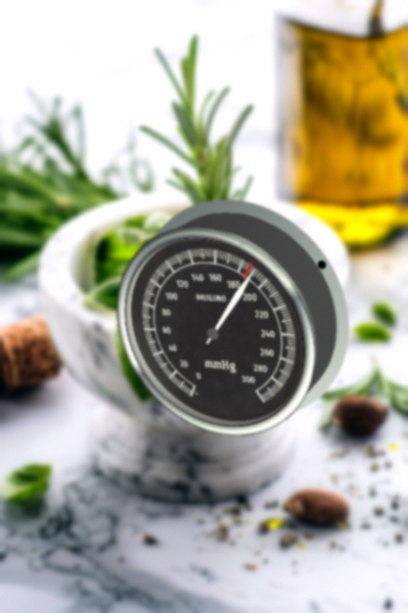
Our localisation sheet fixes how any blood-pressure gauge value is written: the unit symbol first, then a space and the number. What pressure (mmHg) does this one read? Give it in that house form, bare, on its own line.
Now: mmHg 190
